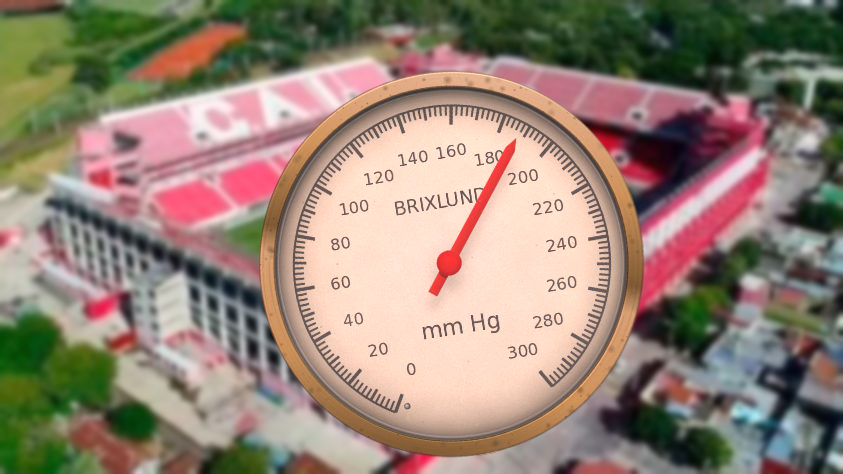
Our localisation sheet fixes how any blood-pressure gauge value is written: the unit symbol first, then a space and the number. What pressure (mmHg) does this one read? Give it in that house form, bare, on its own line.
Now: mmHg 188
